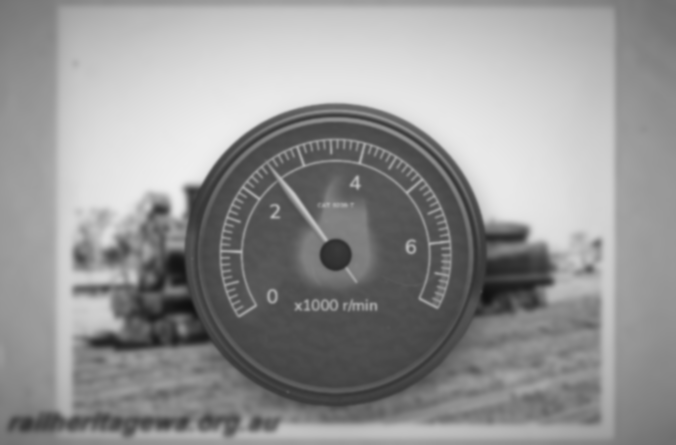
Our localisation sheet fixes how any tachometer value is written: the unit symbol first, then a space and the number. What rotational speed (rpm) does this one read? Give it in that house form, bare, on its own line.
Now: rpm 2500
